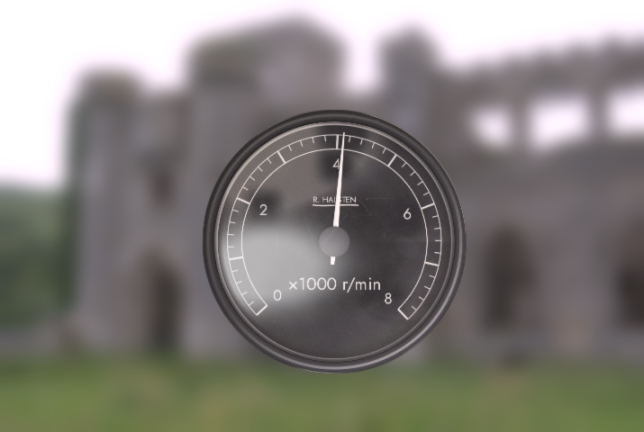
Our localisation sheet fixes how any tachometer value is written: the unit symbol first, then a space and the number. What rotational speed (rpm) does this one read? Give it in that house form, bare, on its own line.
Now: rpm 4100
